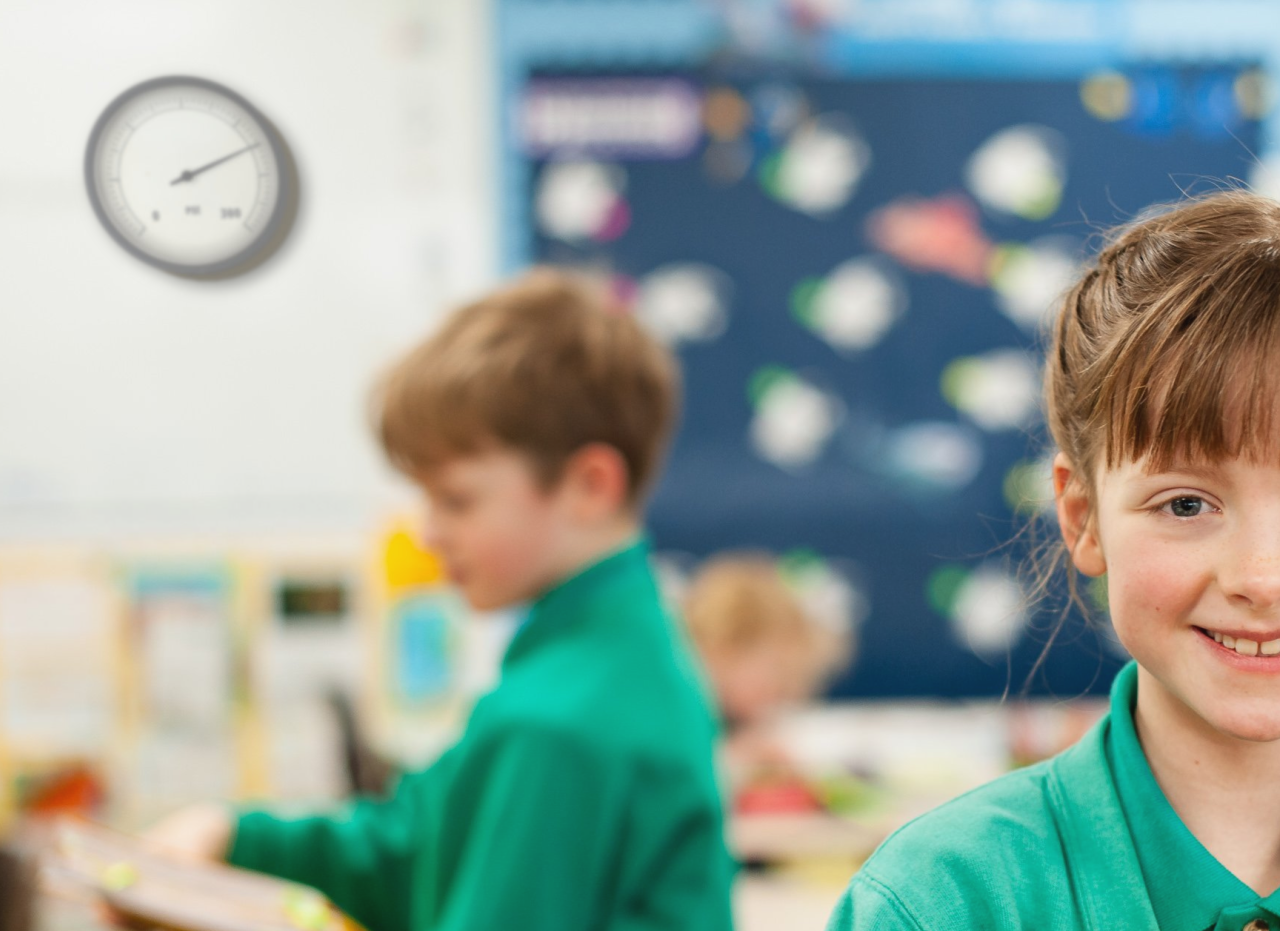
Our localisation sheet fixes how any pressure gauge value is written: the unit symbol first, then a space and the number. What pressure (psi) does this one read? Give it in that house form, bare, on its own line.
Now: psi 225
